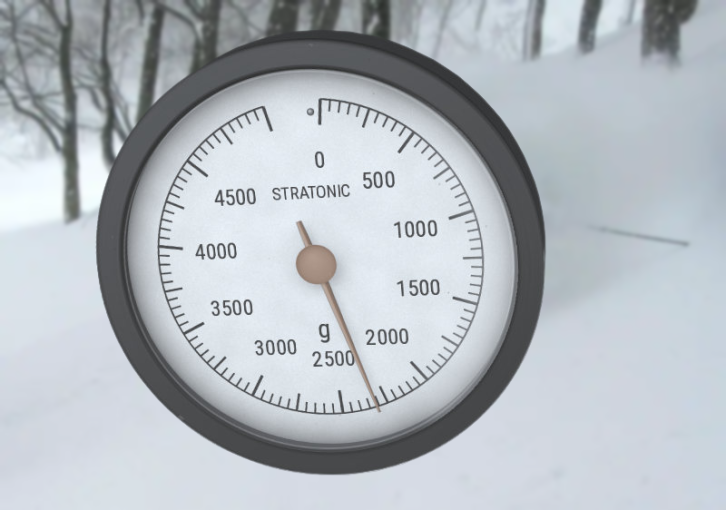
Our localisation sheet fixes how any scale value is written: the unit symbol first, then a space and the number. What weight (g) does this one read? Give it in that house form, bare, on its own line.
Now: g 2300
